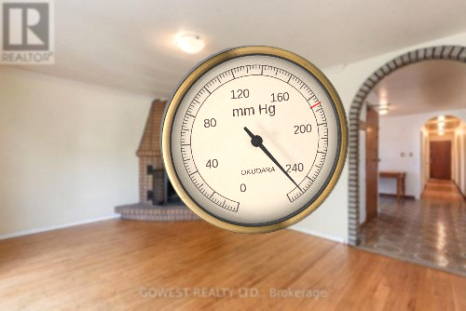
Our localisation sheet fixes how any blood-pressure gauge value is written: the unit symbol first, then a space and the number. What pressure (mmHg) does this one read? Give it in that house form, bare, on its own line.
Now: mmHg 250
